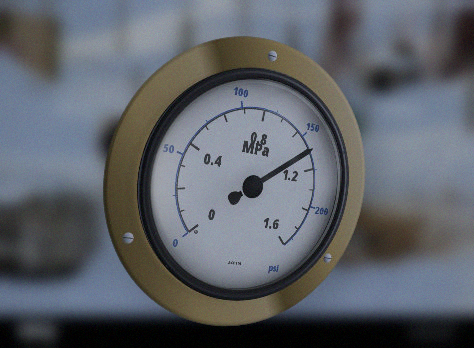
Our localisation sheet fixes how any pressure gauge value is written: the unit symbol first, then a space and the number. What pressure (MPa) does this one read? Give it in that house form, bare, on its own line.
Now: MPa 1.1
